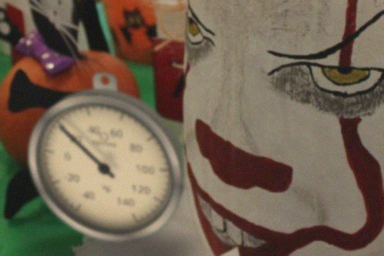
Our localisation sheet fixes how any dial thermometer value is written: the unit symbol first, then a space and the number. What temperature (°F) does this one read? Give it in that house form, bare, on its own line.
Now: °F 20
